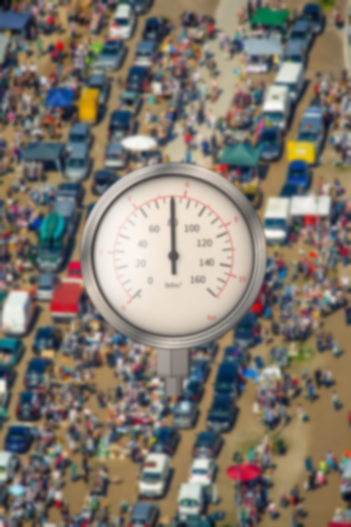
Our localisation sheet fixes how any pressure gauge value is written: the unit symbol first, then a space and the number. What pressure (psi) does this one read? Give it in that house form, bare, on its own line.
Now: psi 80
